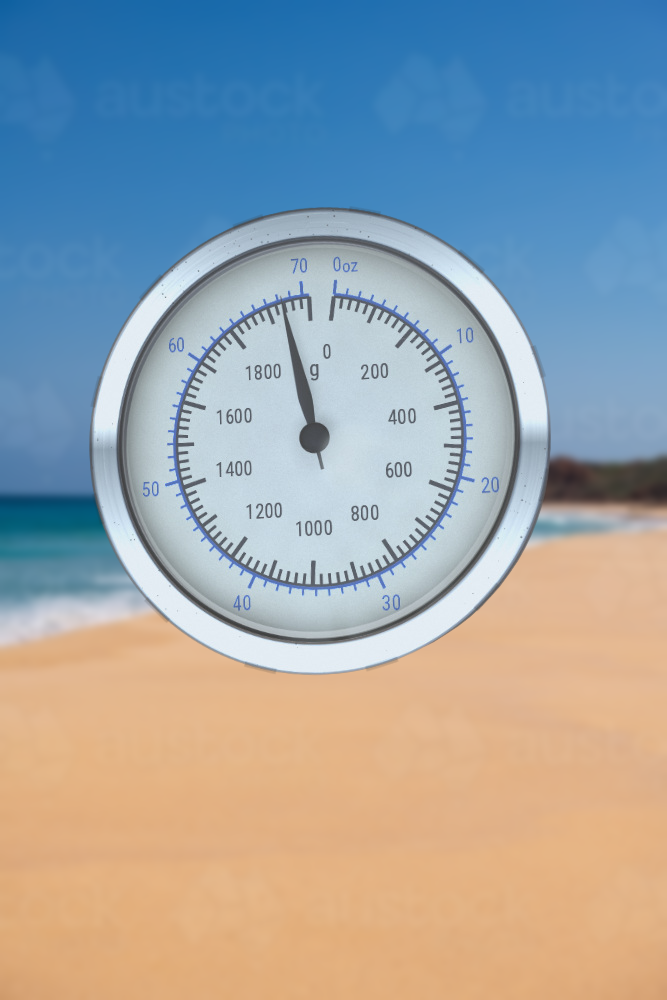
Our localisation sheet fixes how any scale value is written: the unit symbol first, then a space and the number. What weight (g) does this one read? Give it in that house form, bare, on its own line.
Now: g 1940
